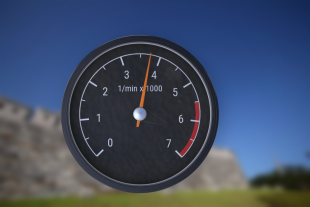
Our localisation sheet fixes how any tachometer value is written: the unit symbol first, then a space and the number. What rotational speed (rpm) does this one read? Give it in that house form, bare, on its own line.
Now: rpm 3750
